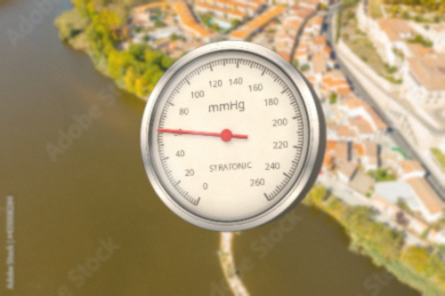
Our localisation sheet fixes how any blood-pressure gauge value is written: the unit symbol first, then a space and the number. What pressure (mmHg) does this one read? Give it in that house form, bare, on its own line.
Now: mmHg 60
